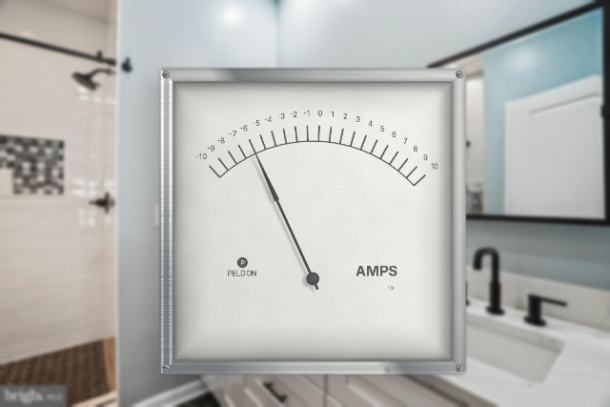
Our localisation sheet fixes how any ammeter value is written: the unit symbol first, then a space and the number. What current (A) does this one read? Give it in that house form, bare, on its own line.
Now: A -6
